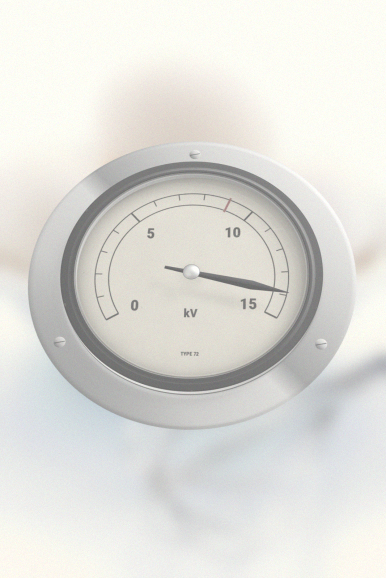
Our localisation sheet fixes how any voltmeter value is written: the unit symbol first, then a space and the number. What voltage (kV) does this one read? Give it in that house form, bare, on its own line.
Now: kV 14
